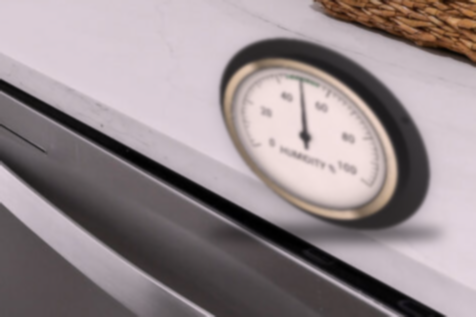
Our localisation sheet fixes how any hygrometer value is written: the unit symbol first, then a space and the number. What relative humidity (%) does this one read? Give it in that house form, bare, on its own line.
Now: % 50
